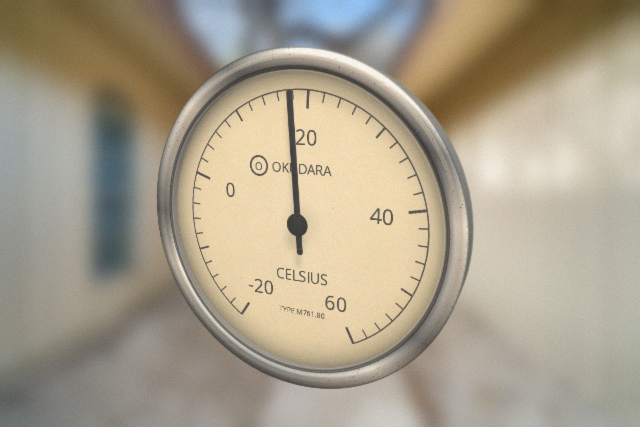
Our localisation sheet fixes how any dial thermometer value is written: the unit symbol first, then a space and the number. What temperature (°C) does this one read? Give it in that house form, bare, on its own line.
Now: °C 18
